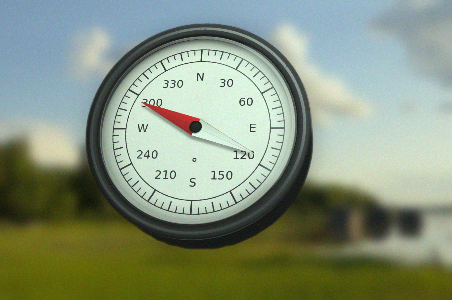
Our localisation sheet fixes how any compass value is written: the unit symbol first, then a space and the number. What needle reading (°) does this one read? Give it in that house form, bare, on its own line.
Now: ° 295
